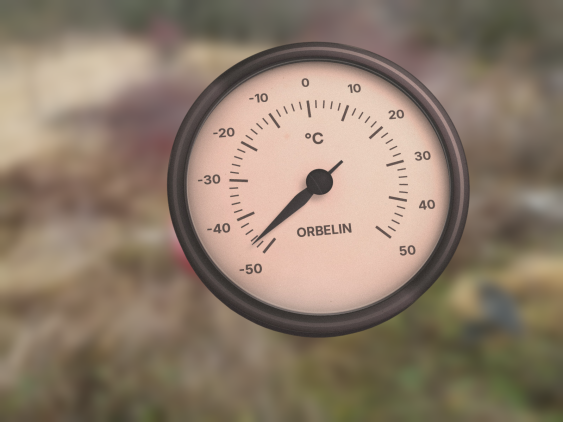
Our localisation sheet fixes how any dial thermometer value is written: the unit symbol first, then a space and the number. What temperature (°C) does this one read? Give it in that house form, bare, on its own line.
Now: °C -47
